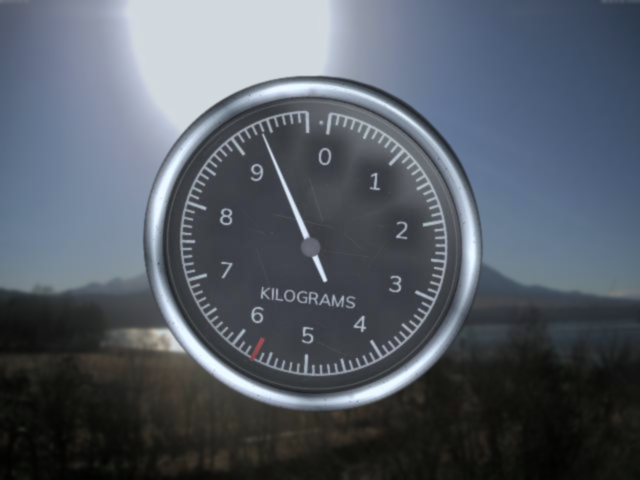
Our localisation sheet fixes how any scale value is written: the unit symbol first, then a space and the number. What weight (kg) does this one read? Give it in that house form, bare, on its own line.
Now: kg 9.4
